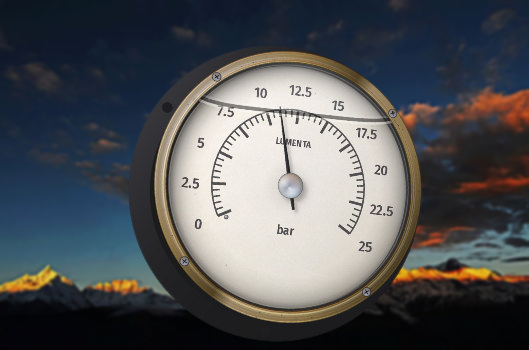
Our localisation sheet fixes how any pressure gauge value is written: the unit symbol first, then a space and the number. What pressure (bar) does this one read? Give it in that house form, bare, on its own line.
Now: bar 11
